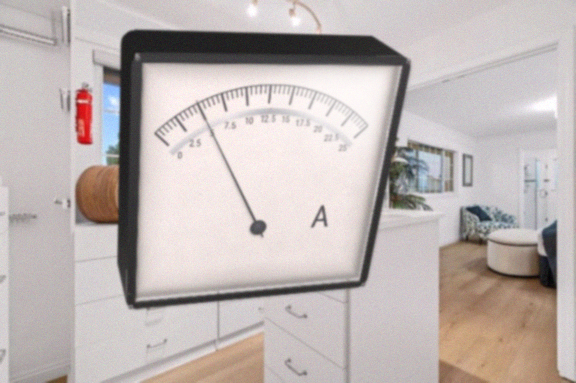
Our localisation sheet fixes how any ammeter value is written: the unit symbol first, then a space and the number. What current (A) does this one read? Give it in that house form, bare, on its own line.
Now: A 5
